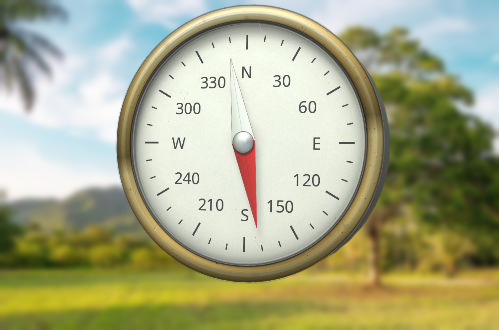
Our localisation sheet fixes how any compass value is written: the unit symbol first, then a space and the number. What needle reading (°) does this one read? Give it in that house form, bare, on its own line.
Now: ° 170
